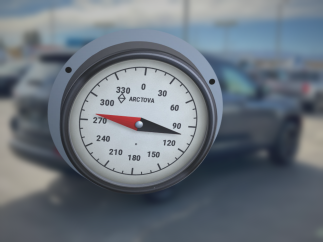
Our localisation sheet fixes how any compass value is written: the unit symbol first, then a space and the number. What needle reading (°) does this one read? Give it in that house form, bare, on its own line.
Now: ° 280
